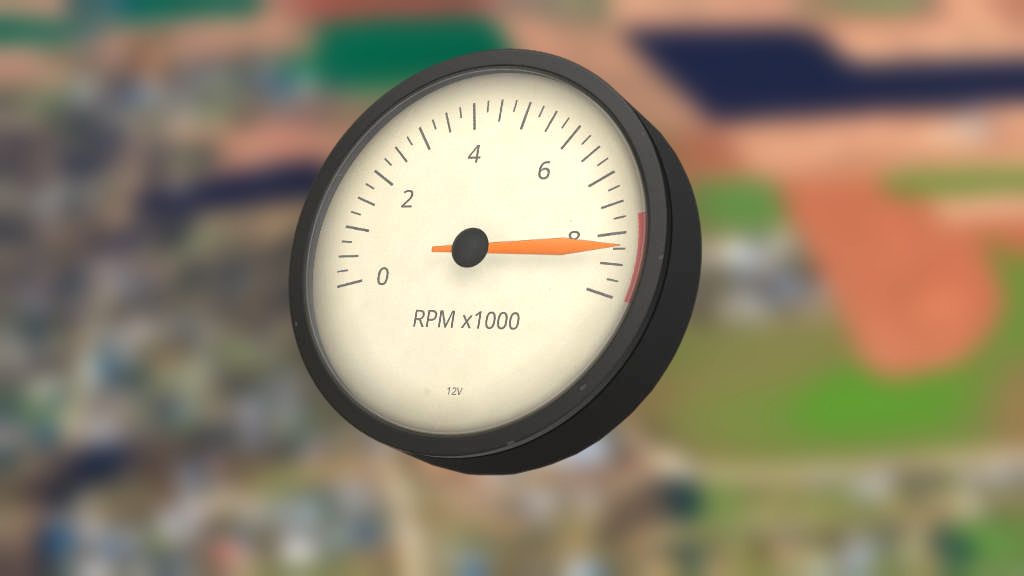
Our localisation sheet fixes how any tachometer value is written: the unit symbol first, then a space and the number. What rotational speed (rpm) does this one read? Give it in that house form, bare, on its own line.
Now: rpm 8250
